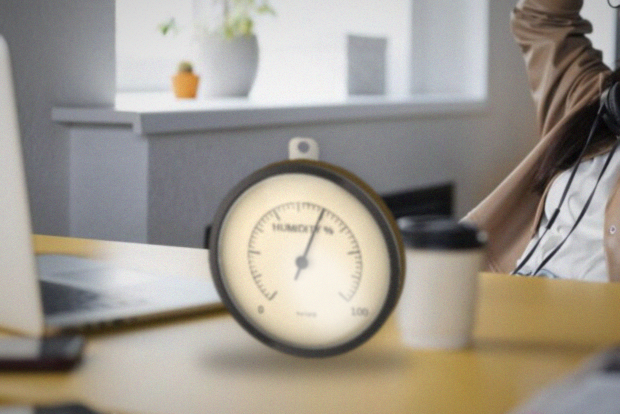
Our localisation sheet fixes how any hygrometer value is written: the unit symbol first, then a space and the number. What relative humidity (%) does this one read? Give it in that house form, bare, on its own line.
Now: % 60
